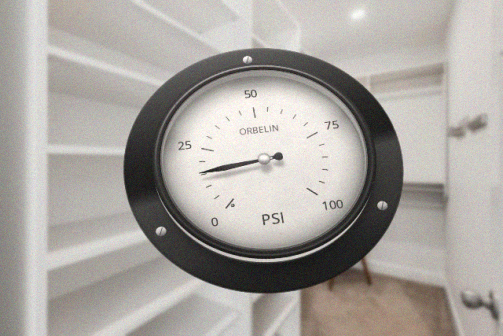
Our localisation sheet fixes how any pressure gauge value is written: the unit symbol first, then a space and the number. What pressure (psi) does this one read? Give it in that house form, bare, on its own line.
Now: psi 15
